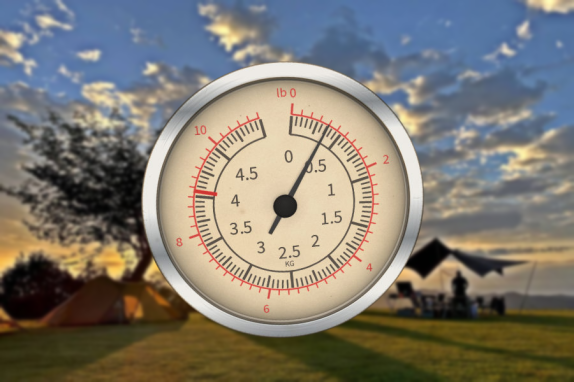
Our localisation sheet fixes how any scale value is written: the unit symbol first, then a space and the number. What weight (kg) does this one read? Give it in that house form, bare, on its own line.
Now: kg 0.35
